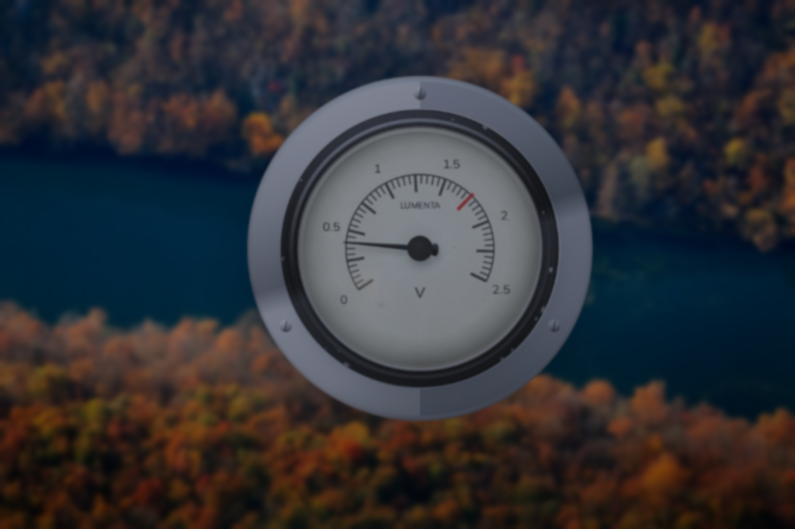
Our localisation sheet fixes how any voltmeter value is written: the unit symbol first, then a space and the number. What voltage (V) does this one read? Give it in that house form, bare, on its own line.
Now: V 0.4
